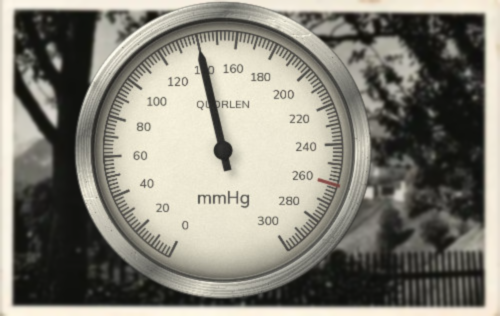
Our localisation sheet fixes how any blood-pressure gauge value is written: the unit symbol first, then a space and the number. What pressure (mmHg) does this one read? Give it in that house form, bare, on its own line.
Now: mmHg 140
